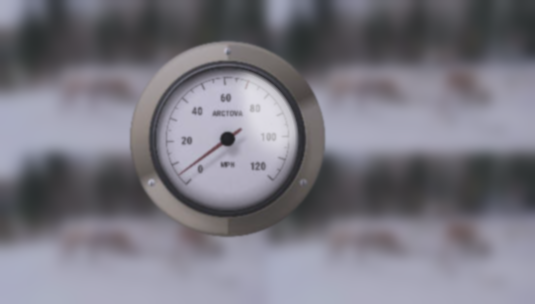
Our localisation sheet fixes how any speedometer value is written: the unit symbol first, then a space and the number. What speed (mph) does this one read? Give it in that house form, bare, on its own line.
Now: mph 5
